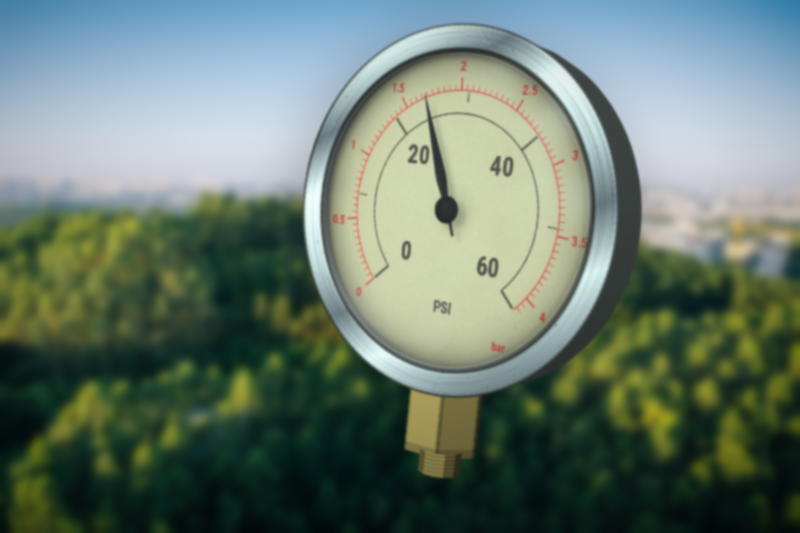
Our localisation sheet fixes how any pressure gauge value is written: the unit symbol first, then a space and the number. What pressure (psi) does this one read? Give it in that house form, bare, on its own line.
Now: psi 25
